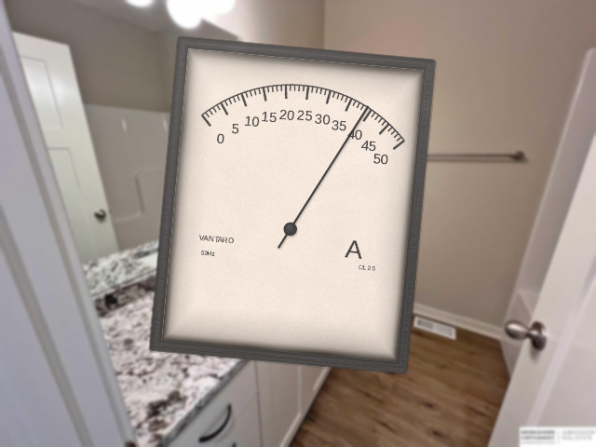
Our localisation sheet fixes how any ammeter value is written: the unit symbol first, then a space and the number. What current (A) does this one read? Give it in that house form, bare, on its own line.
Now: A 39
